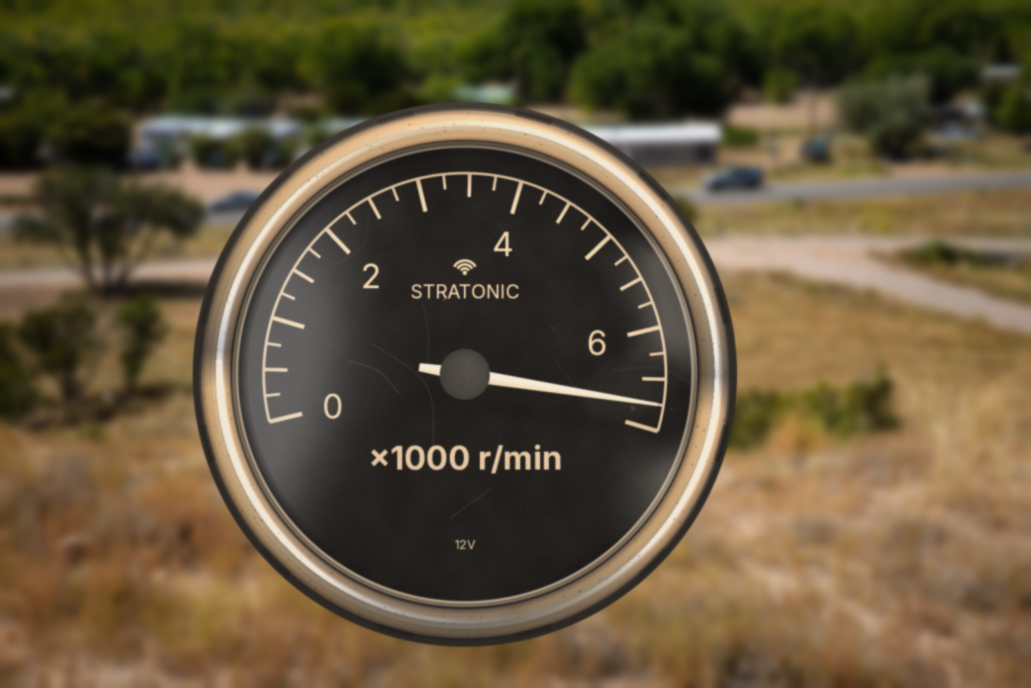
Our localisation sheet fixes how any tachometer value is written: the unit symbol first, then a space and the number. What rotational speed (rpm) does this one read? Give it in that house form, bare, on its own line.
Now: rpm 6750
